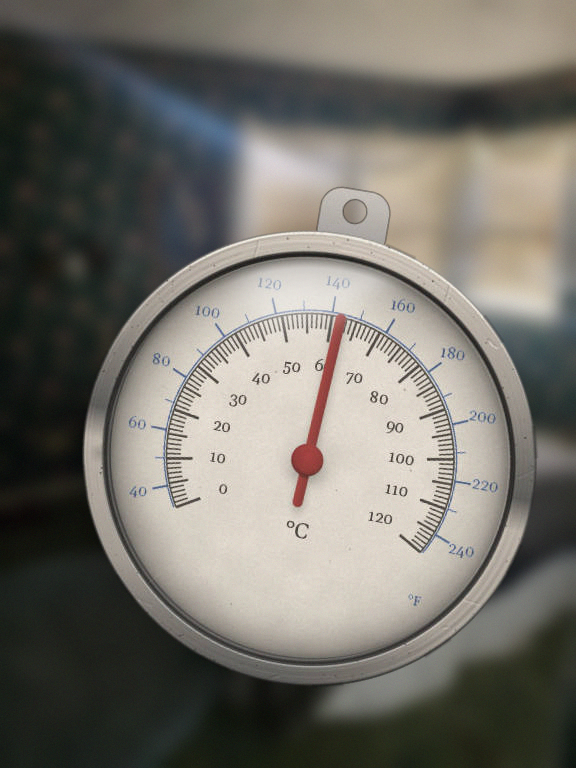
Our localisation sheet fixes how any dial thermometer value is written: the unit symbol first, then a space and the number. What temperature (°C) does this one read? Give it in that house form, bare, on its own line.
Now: °C 62
